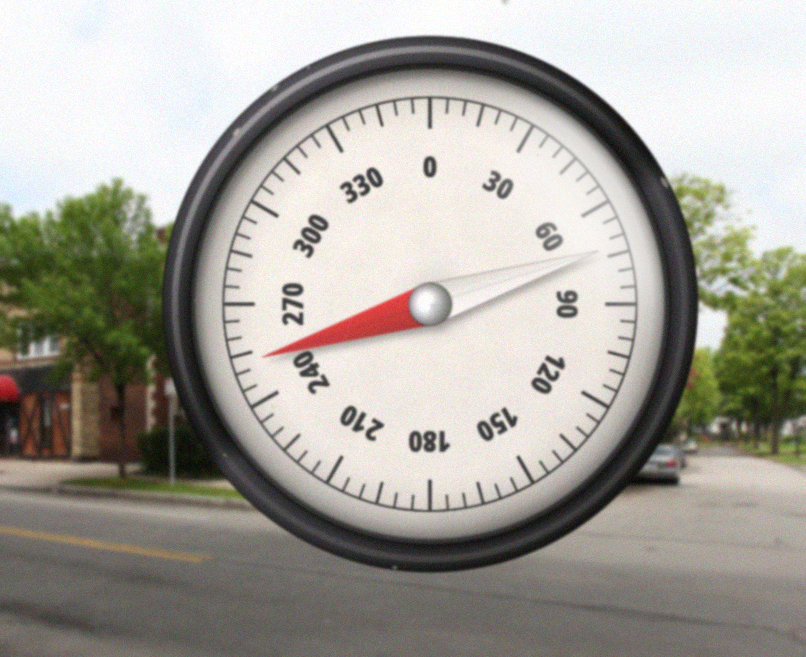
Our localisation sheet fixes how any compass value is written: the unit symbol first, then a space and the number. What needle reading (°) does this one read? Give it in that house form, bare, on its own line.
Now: ° 252.5
